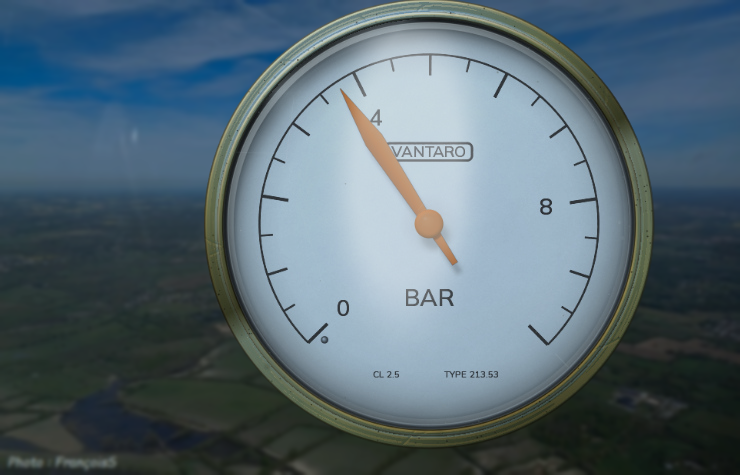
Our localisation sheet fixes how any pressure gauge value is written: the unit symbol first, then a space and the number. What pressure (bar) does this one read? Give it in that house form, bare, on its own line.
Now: bar 3.75
